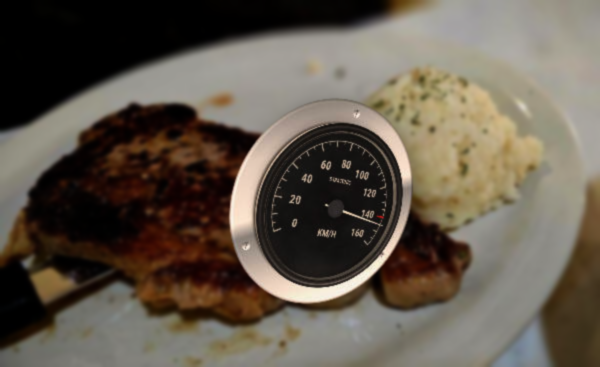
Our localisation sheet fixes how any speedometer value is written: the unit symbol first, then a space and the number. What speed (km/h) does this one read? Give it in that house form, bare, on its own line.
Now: km/h 145
